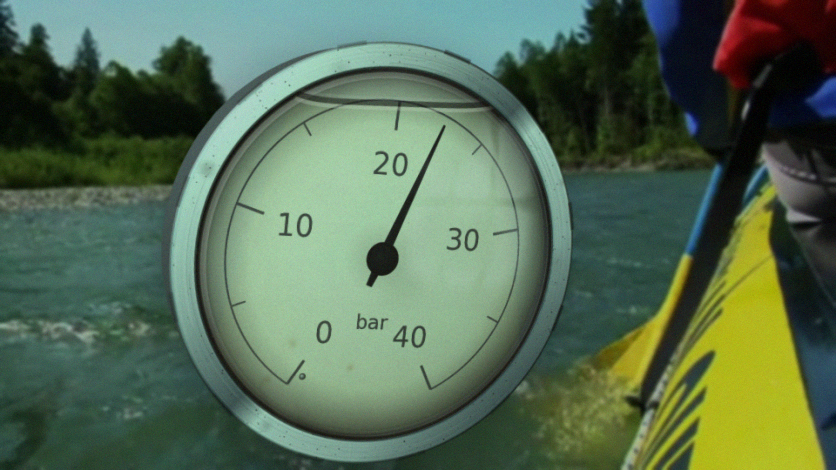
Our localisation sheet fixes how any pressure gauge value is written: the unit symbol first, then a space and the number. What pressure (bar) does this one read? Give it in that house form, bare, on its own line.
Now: bar 22.5
